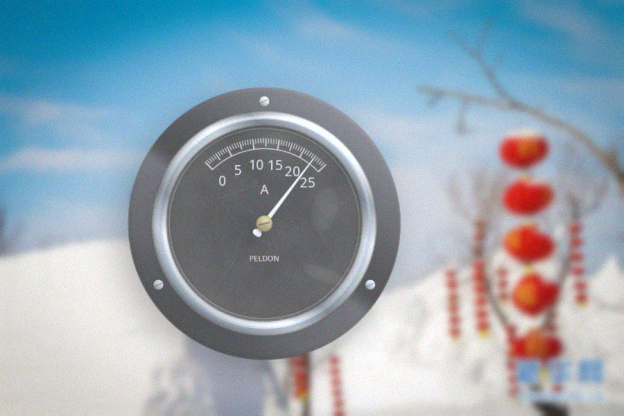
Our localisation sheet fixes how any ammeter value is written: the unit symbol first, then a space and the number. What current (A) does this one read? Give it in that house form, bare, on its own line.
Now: A 22.5
